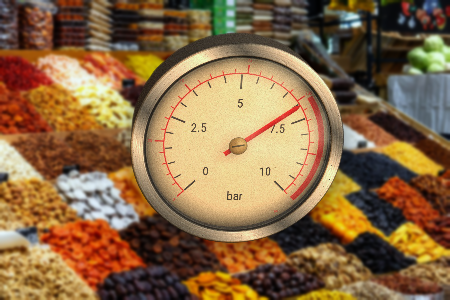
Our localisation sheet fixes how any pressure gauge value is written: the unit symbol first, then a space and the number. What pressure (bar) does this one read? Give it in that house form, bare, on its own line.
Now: bar 7
